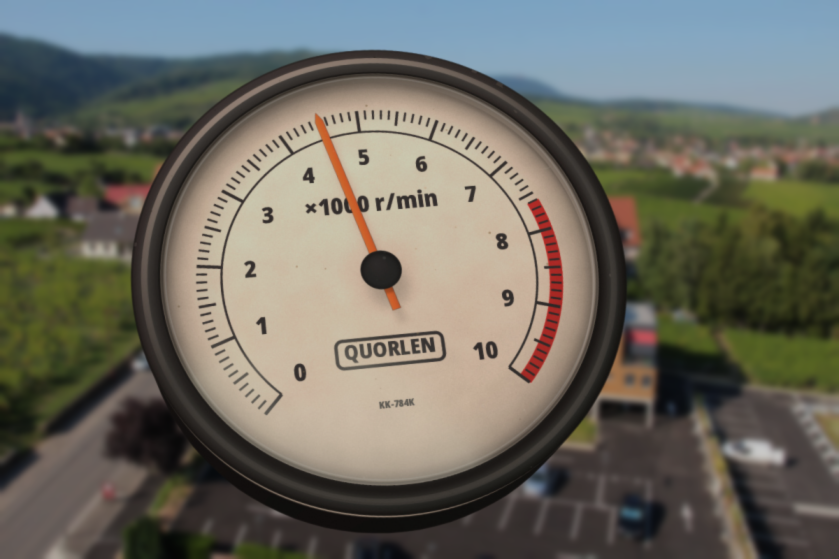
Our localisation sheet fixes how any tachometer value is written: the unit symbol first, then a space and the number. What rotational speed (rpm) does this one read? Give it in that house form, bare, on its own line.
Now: rpm 4500
